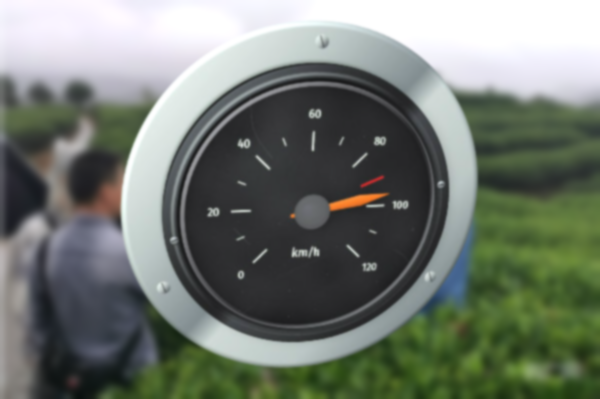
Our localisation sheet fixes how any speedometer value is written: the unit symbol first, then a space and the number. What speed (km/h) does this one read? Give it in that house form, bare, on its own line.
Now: km/h 95
